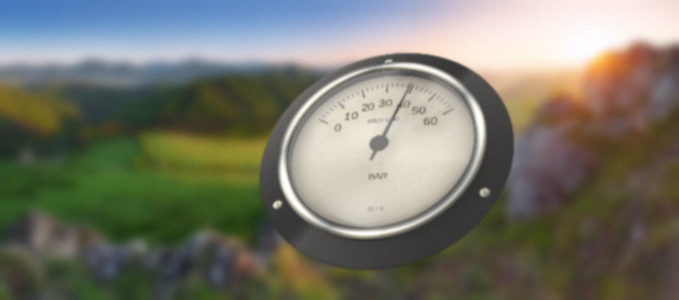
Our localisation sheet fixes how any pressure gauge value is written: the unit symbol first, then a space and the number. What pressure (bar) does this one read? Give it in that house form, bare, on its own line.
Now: bar 40
